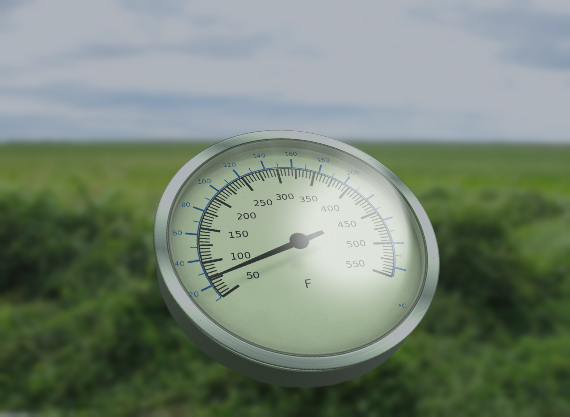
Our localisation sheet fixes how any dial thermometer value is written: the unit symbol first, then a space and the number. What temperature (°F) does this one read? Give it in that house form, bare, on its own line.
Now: °F 75
